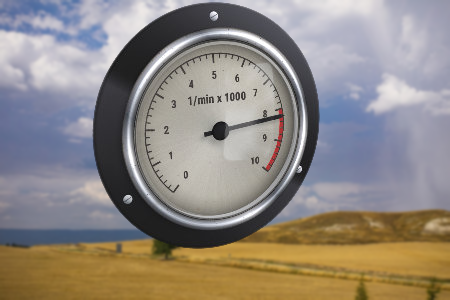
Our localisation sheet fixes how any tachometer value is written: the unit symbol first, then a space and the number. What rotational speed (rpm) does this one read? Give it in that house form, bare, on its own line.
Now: rpm 8200
